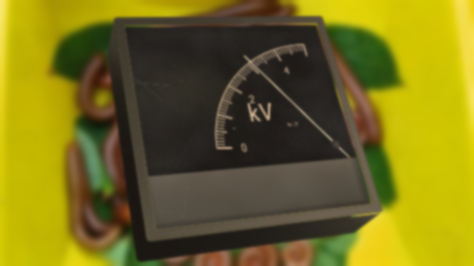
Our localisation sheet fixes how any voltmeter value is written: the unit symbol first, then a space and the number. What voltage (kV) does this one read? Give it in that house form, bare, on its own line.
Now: kV 3
